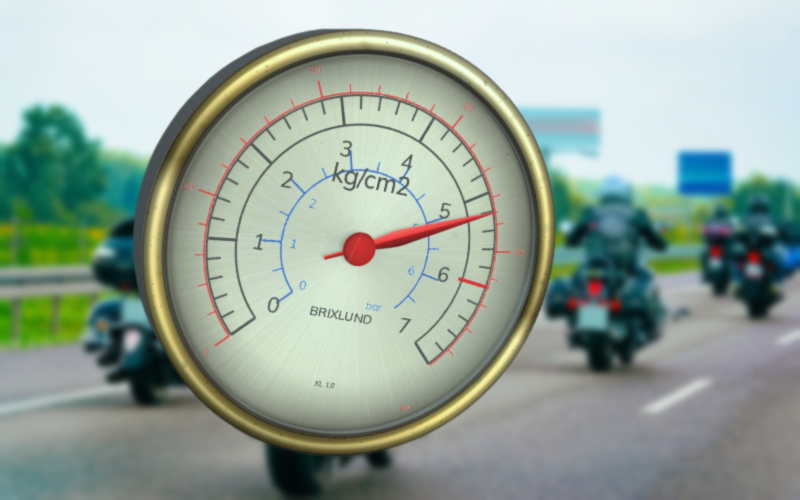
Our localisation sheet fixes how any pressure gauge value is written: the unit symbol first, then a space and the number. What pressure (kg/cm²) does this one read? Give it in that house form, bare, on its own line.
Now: kg/cm² 5.2
